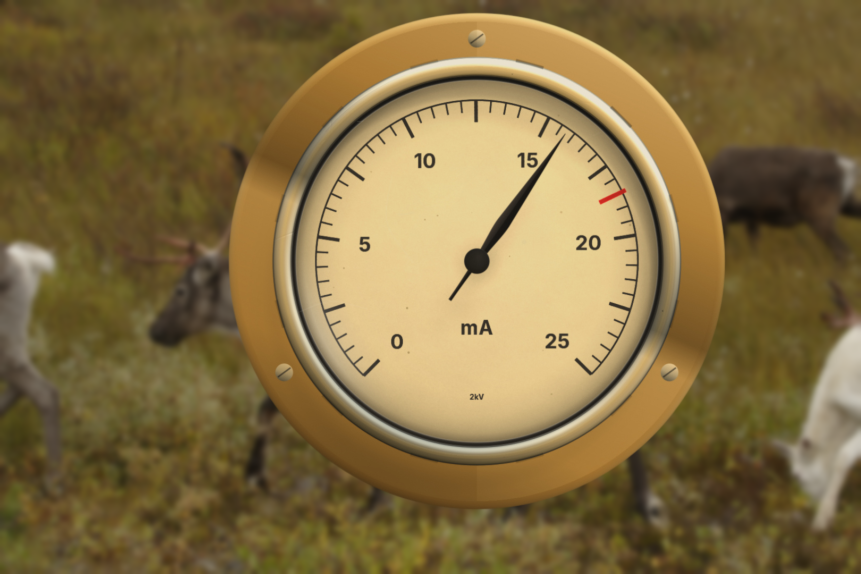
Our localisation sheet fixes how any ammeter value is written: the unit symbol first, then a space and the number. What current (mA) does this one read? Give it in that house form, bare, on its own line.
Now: mA 15.75
